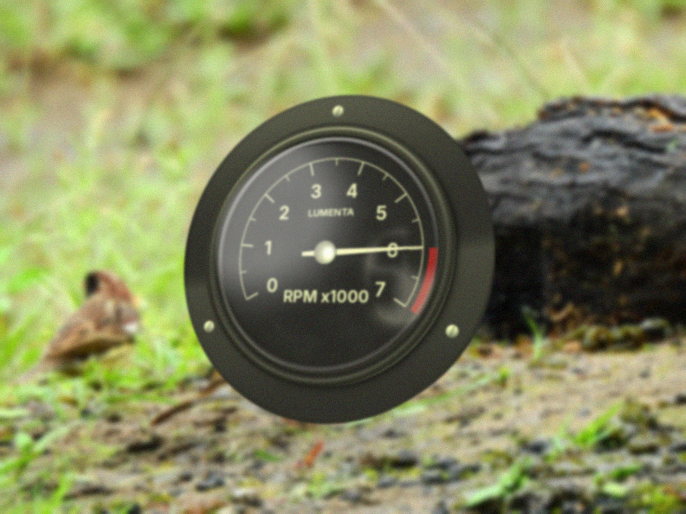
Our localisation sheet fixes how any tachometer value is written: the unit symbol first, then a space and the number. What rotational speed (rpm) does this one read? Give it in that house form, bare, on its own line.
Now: rpm 6000
